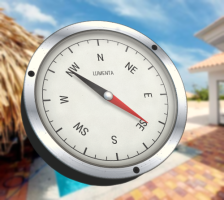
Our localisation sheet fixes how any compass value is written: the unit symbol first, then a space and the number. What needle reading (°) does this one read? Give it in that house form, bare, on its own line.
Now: ° 130
